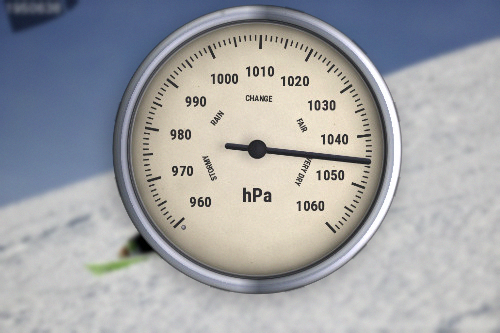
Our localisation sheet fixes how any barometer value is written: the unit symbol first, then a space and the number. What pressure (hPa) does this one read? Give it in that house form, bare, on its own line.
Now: hPa 1045
